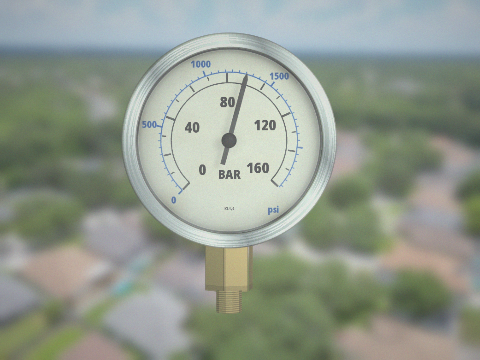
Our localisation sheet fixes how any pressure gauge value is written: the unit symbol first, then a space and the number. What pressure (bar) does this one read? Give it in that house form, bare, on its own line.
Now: bar 90
